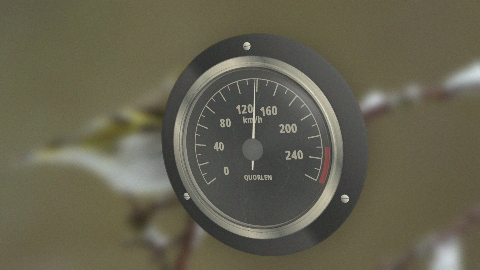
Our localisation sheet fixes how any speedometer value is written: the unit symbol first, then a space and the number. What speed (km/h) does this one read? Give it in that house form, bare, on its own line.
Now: km/h 140
